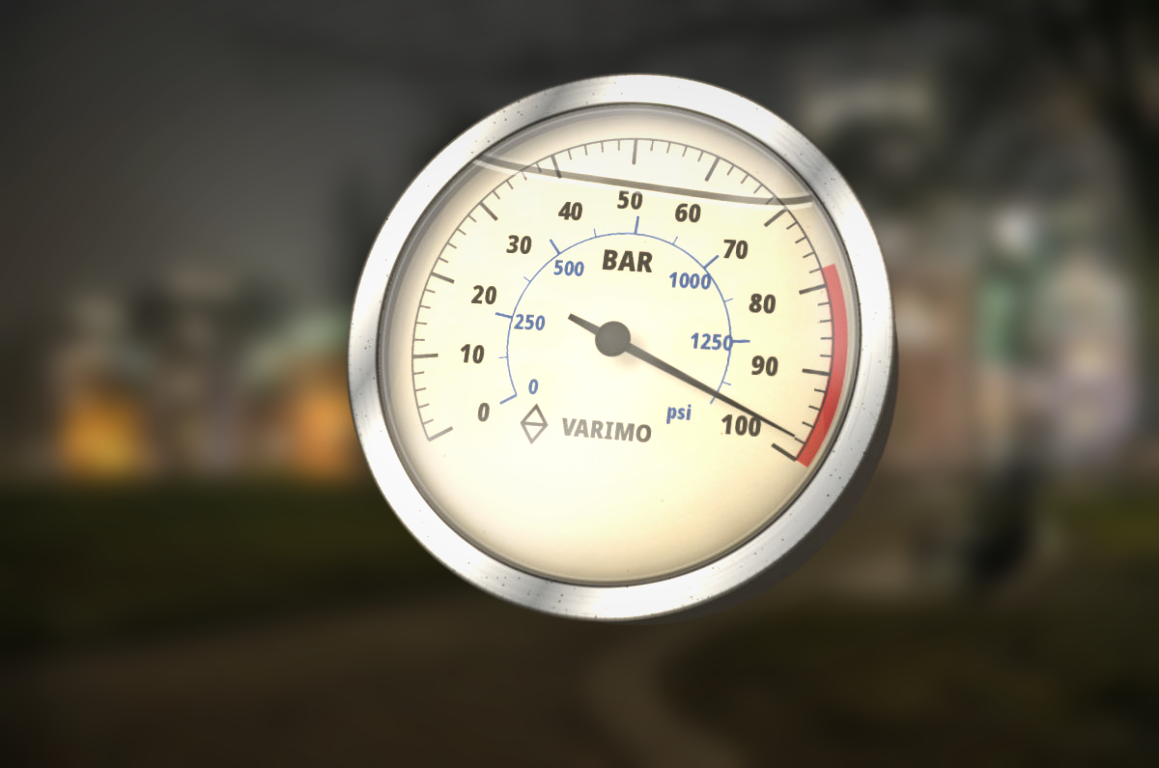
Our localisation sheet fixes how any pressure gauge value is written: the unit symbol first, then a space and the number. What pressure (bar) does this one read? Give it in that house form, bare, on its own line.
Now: bar 98
